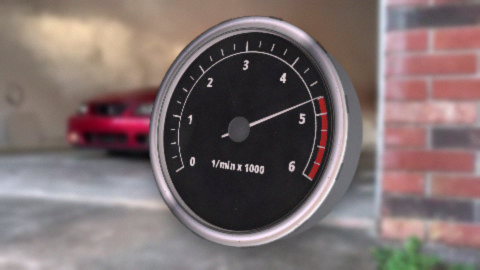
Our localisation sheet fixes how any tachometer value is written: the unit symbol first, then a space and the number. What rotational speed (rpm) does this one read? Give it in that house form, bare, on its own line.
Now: rpm 4750
